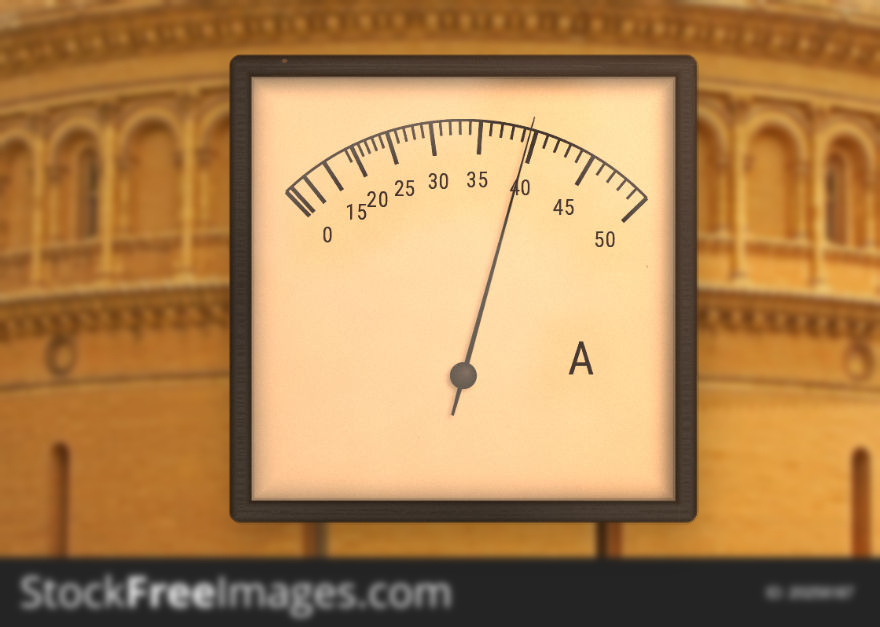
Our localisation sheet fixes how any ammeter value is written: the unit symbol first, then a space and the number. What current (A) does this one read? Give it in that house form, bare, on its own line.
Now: A 39.5
